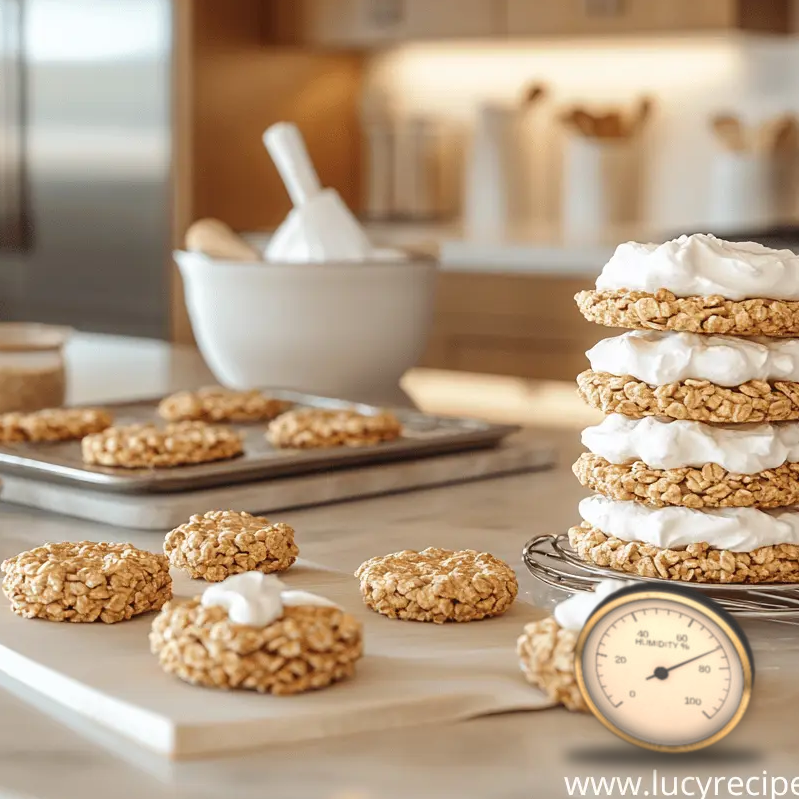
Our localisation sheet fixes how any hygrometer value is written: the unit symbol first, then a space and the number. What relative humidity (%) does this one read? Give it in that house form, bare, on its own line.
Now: % 72
